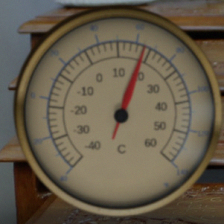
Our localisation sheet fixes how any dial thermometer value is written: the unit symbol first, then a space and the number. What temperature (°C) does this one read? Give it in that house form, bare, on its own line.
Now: °C 18
